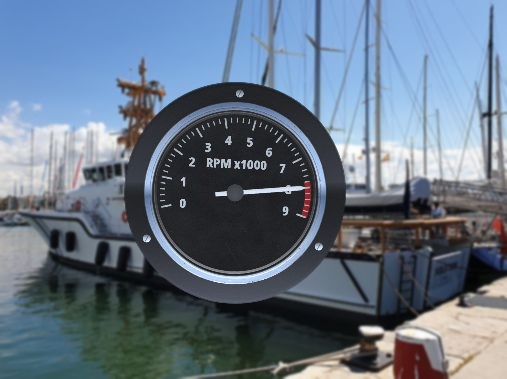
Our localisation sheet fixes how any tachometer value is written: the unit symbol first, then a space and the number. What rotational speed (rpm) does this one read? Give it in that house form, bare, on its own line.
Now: rpm 8000
